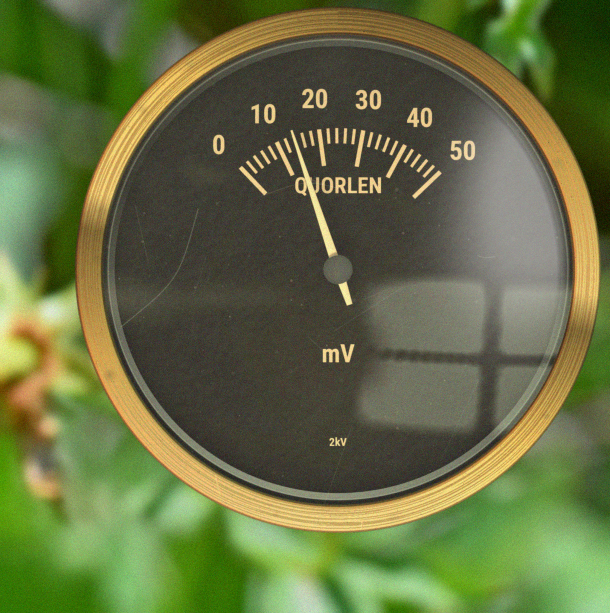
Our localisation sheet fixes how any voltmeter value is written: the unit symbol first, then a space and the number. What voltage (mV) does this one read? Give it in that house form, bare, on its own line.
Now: mV 14
